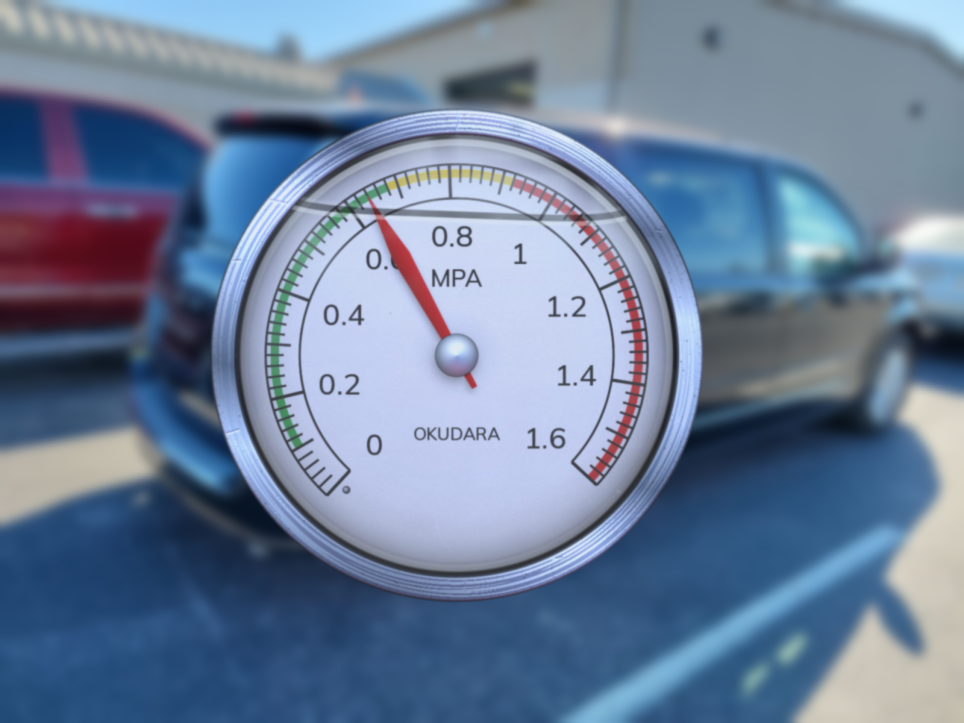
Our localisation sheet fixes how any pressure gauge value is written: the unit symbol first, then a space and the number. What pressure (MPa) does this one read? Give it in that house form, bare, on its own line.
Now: MPa 0.64
